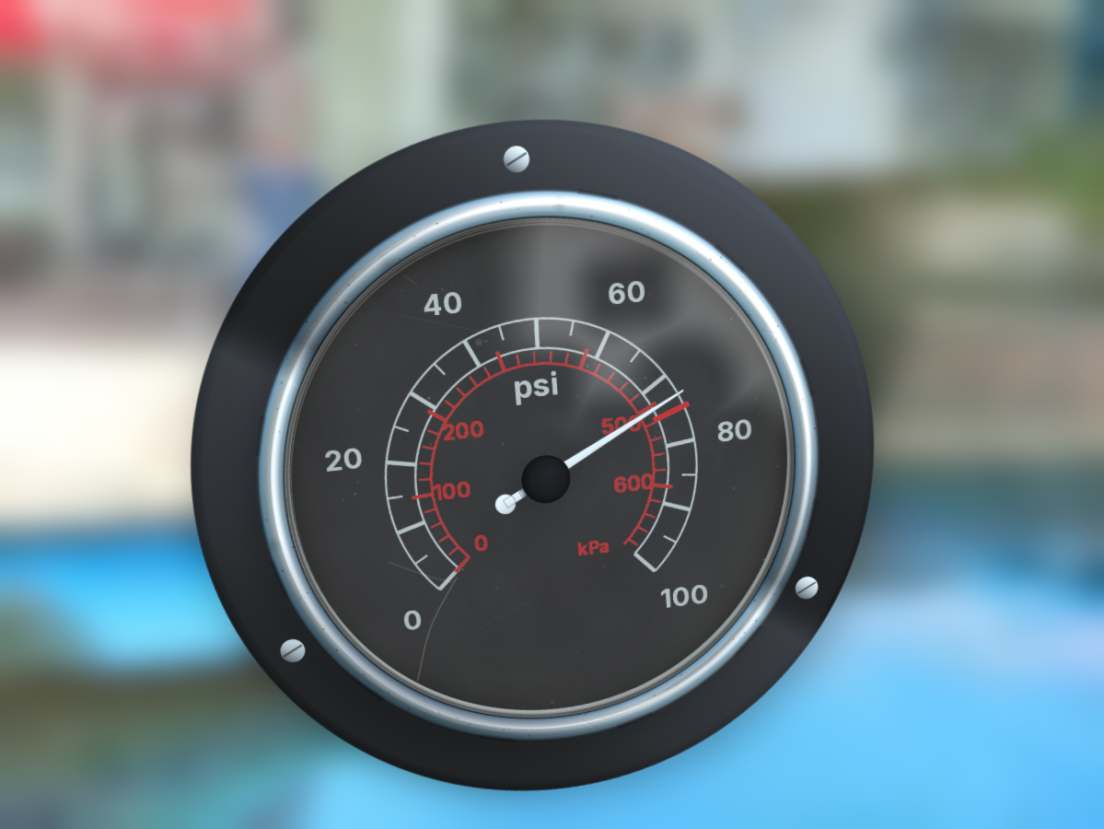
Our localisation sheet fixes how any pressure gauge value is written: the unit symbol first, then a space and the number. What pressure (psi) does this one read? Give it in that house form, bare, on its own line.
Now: psi 72.5
